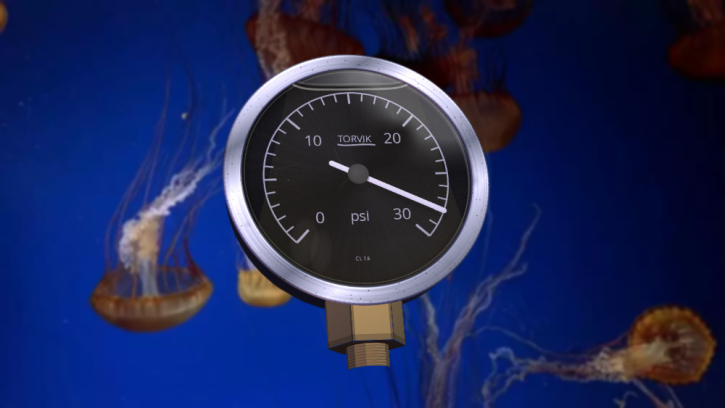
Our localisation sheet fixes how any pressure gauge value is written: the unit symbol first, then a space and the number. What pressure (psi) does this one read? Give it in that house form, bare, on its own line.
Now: psi 28
